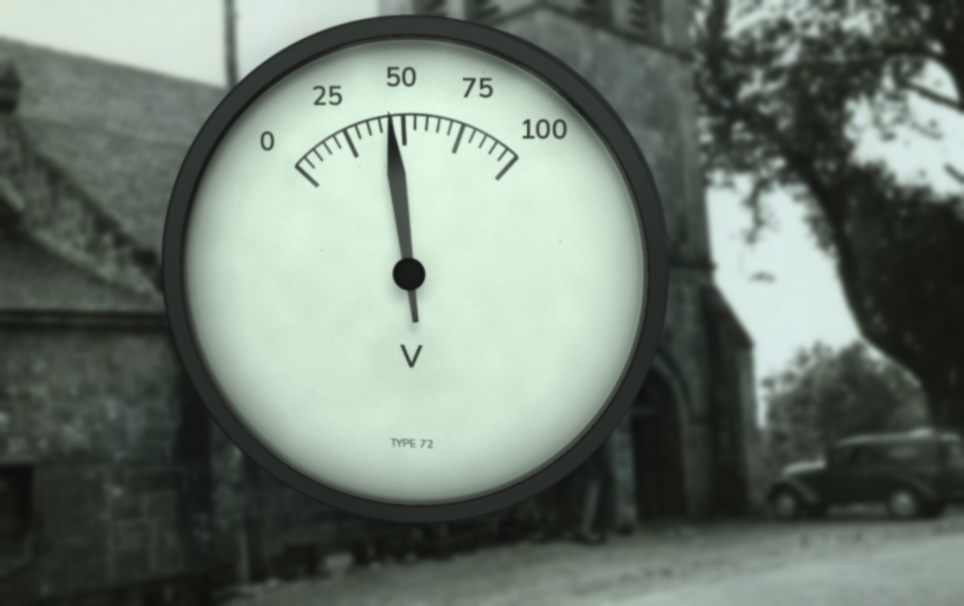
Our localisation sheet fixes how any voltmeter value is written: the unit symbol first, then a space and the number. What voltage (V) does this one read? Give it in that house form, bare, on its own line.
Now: V 45
